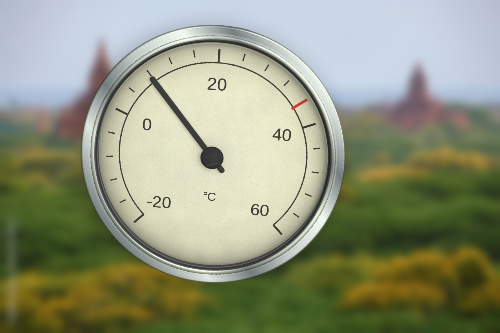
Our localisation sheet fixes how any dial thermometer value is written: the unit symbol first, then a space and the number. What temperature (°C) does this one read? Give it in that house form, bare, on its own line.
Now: °C 8
